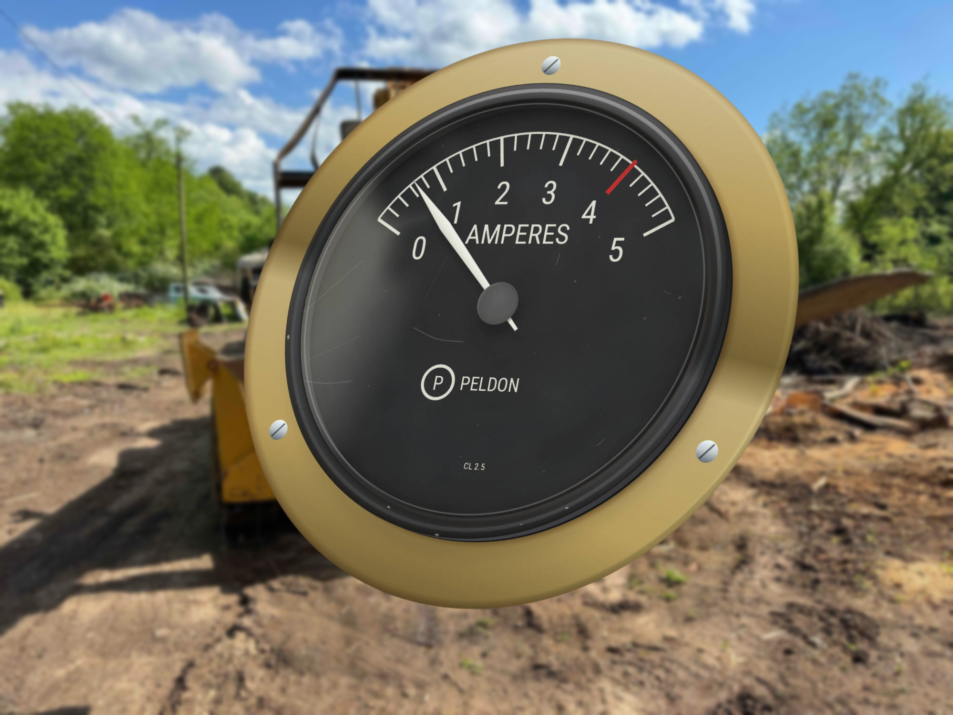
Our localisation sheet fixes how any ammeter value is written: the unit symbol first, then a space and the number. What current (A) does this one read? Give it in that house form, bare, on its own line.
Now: A 0.7
